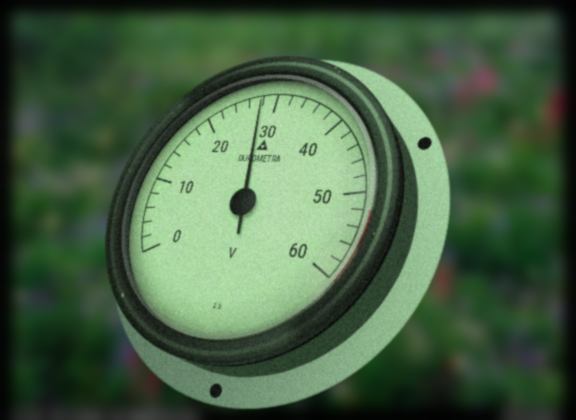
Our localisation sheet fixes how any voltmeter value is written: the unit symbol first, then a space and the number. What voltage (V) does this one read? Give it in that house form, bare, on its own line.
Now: V 28
